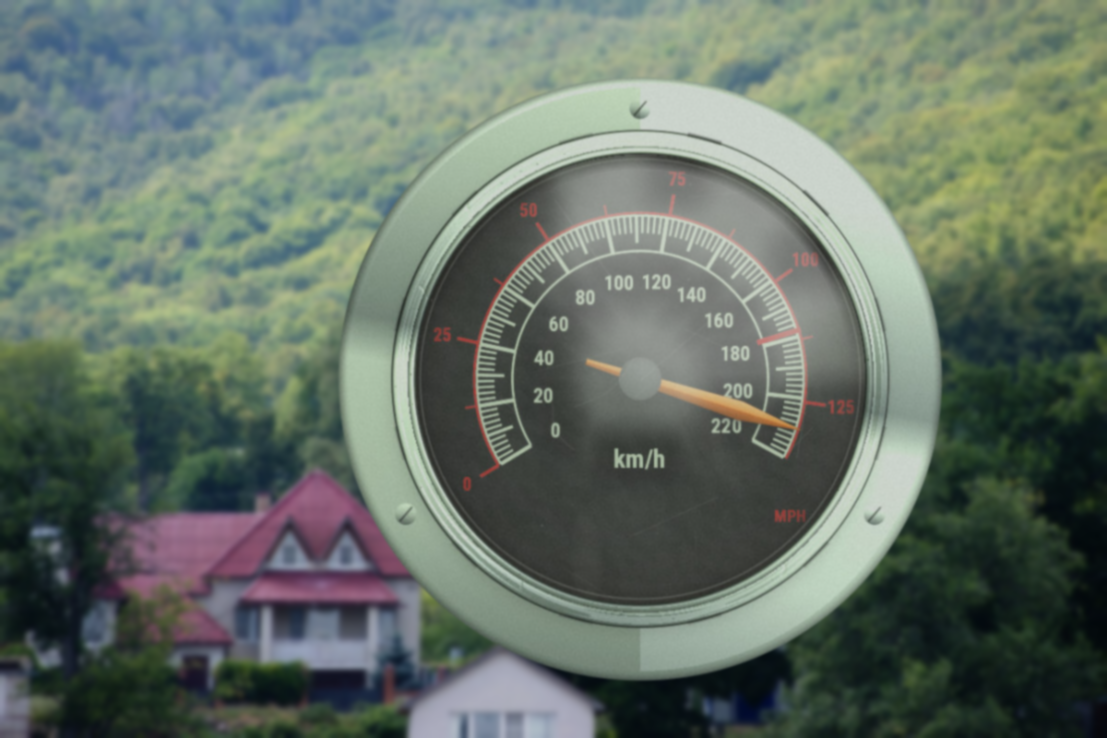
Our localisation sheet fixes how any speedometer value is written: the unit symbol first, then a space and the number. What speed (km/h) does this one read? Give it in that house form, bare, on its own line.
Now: km/h 210
